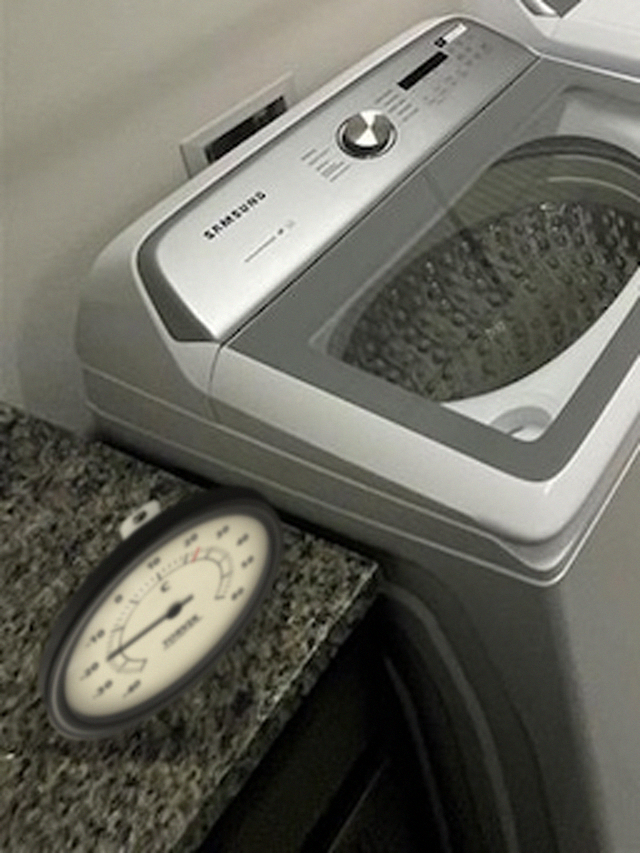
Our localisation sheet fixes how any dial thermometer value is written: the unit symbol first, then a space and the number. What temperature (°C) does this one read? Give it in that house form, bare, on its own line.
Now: °C -20
